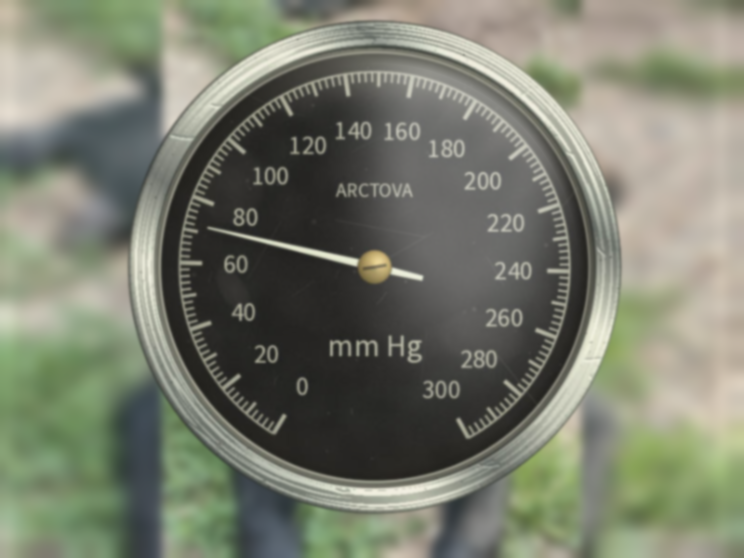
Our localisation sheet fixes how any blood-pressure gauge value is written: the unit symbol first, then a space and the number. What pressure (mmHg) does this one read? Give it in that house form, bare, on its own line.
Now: mmHg 72
